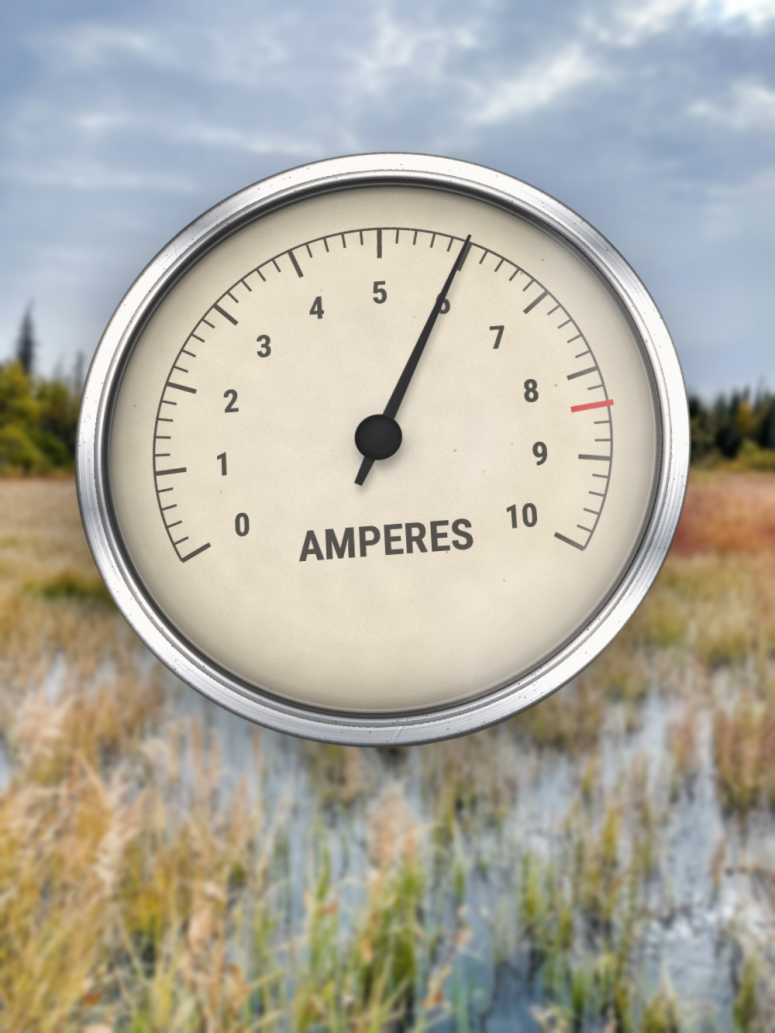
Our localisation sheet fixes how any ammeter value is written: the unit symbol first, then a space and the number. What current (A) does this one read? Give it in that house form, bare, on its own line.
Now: A 6
